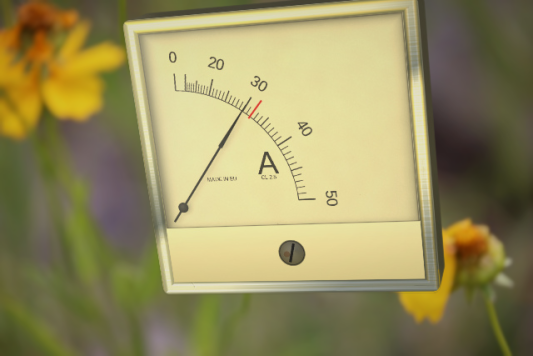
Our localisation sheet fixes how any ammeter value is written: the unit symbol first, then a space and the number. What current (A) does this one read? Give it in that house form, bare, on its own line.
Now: A 30
